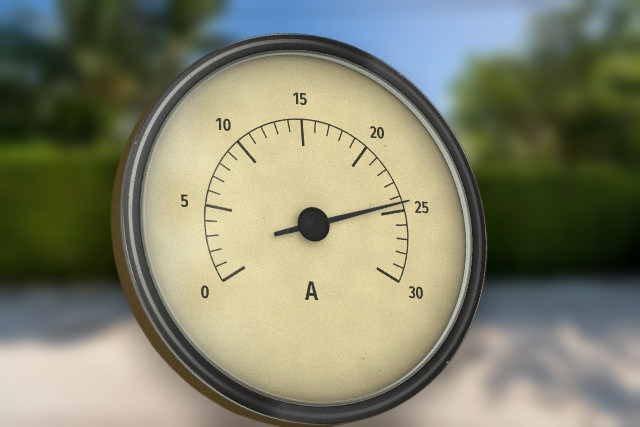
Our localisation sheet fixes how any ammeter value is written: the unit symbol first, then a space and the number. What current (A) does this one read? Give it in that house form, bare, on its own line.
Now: A 24.5
